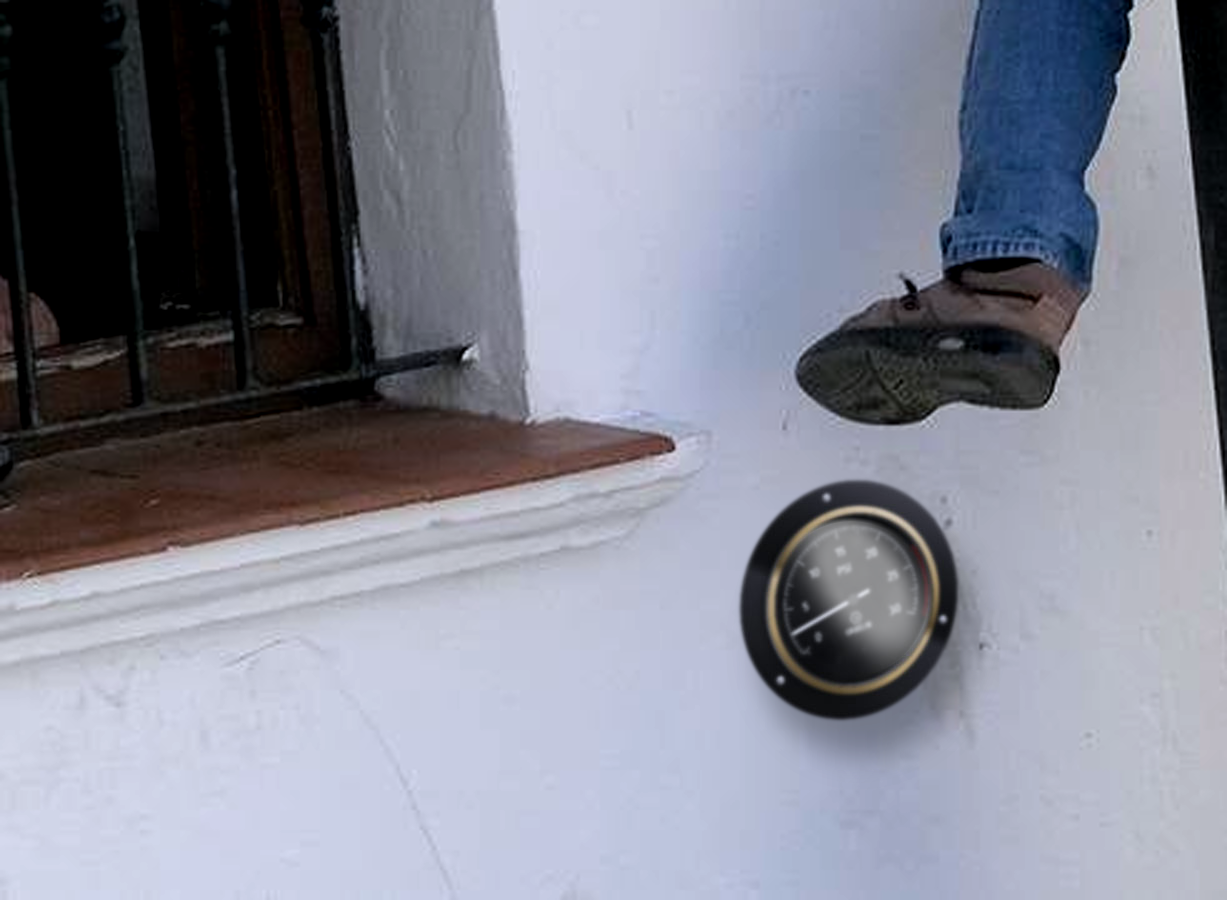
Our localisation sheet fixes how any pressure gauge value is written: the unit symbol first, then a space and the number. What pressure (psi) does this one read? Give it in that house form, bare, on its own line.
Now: psi 2.5
